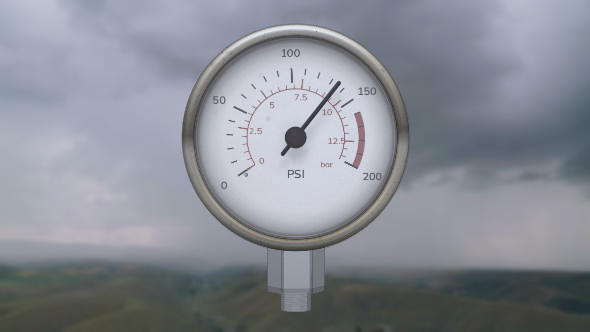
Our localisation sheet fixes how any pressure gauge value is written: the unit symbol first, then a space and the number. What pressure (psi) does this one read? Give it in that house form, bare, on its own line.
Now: psi 135
